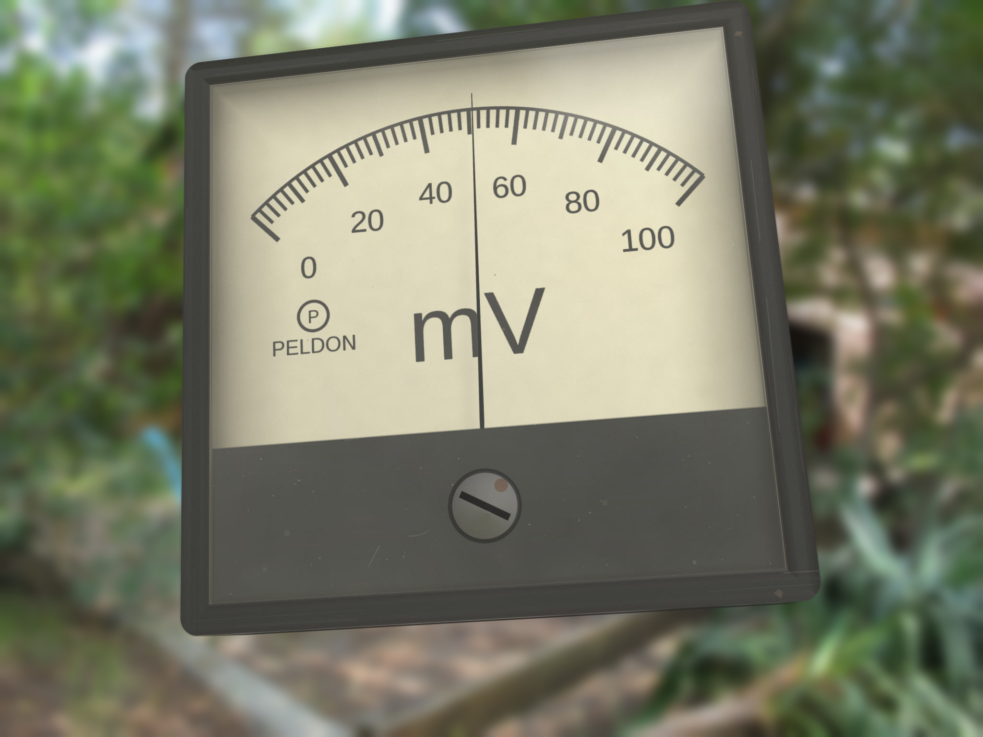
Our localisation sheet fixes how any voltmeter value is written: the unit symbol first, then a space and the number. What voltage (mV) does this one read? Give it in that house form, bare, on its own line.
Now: mV 51
